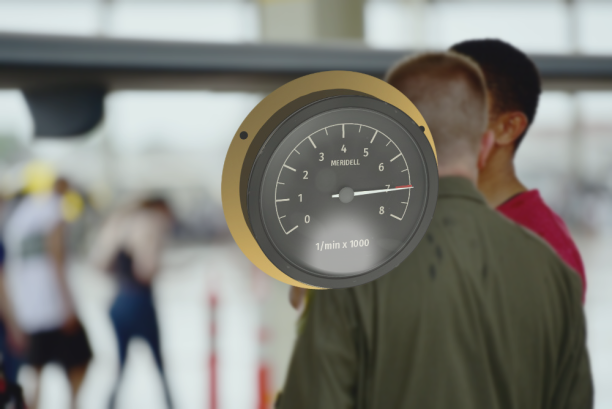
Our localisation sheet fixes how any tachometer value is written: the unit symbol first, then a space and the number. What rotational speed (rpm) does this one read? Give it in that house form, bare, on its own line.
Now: rpm 7000
